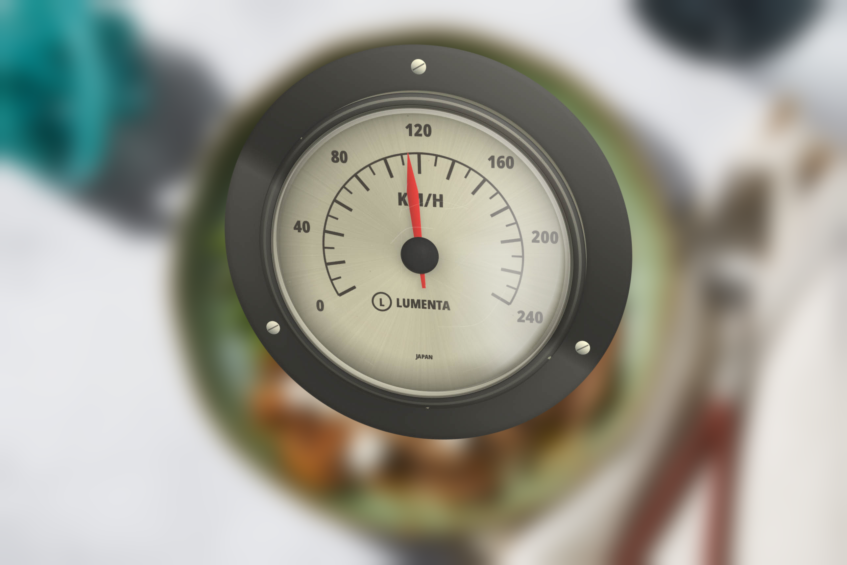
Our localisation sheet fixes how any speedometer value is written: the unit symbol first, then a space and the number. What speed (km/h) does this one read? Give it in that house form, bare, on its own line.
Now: km/h 115
